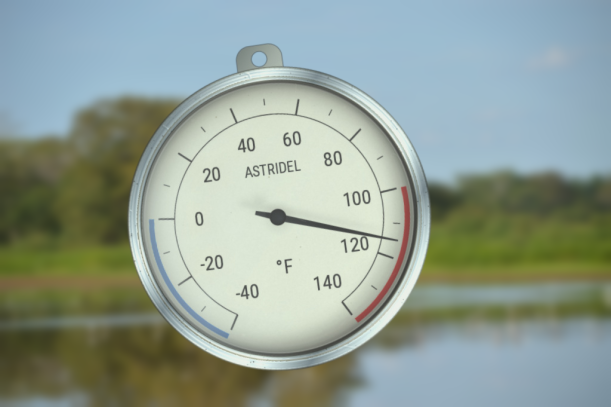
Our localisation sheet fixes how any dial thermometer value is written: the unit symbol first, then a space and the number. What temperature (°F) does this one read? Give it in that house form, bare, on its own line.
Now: °F 115
